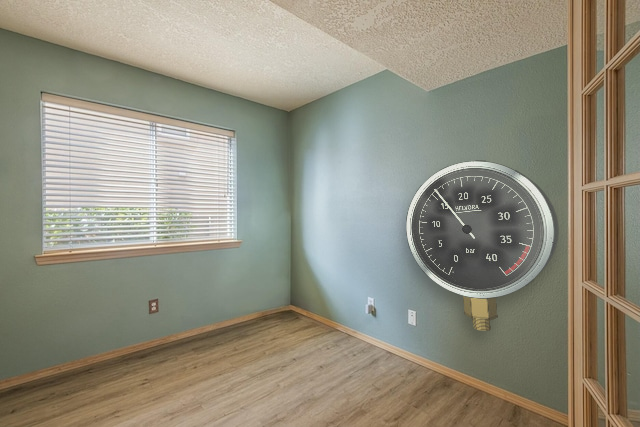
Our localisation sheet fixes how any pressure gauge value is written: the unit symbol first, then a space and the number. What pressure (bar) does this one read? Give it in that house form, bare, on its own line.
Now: bar 16
